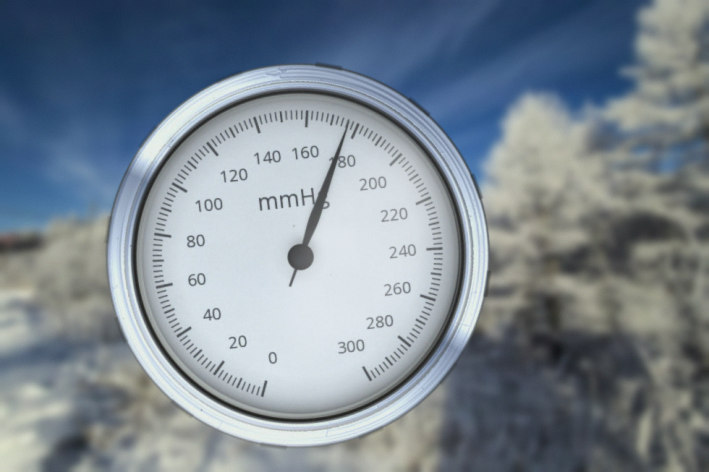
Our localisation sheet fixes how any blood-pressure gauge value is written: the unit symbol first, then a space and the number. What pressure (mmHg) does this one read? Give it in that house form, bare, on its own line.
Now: mmHg 176
